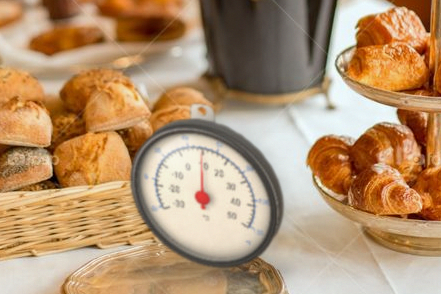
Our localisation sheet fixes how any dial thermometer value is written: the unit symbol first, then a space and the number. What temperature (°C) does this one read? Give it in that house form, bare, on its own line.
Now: °C 10
